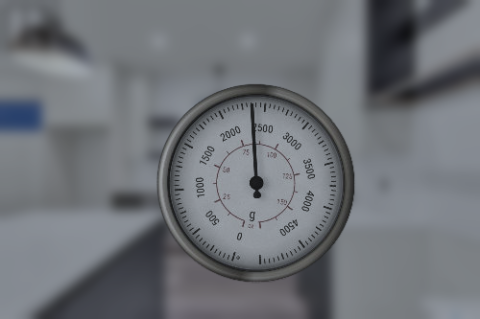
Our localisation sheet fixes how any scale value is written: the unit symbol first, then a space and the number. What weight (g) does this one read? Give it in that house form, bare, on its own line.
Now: g 2350
